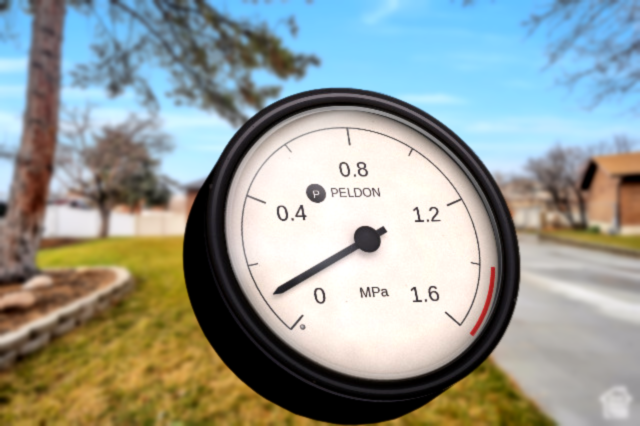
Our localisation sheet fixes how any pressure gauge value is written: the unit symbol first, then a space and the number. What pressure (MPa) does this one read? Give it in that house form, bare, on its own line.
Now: MPa 0.1
